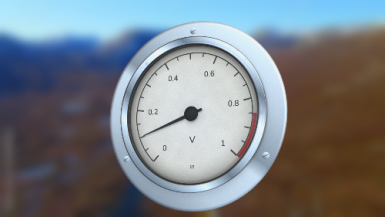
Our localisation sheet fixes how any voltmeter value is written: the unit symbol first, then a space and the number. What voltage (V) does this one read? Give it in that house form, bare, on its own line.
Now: V 0.1
